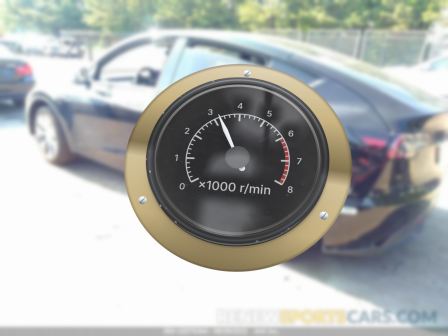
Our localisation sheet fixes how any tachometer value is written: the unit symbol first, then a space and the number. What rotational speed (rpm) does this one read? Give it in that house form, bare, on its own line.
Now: rpm 3200
